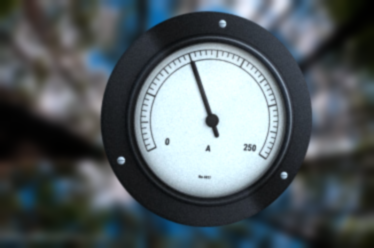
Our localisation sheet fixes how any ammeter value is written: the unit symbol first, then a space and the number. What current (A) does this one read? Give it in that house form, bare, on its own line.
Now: A 100
